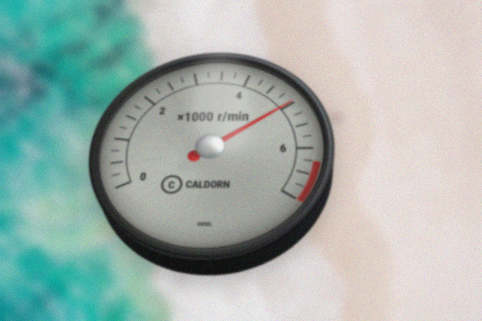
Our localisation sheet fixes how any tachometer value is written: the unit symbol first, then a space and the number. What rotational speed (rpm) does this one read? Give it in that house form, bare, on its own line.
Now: rpm 5000
